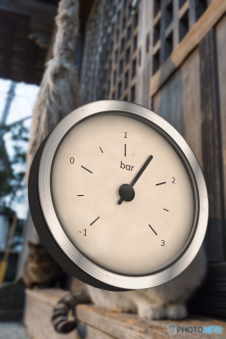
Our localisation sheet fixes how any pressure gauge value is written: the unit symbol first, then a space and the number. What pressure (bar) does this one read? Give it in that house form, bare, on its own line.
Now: bar 1.5
